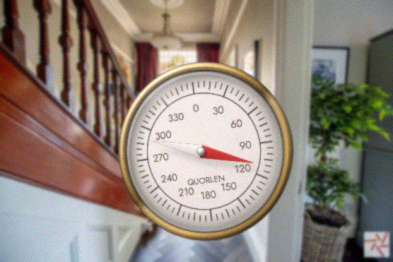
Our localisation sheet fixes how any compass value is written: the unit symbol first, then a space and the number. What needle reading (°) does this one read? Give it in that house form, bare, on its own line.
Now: ° 110
